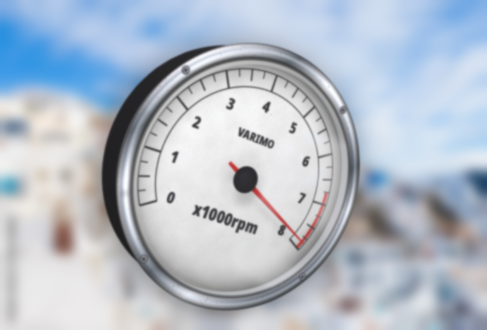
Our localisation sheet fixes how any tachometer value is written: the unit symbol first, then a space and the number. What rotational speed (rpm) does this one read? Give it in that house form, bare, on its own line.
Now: rpm 7875
